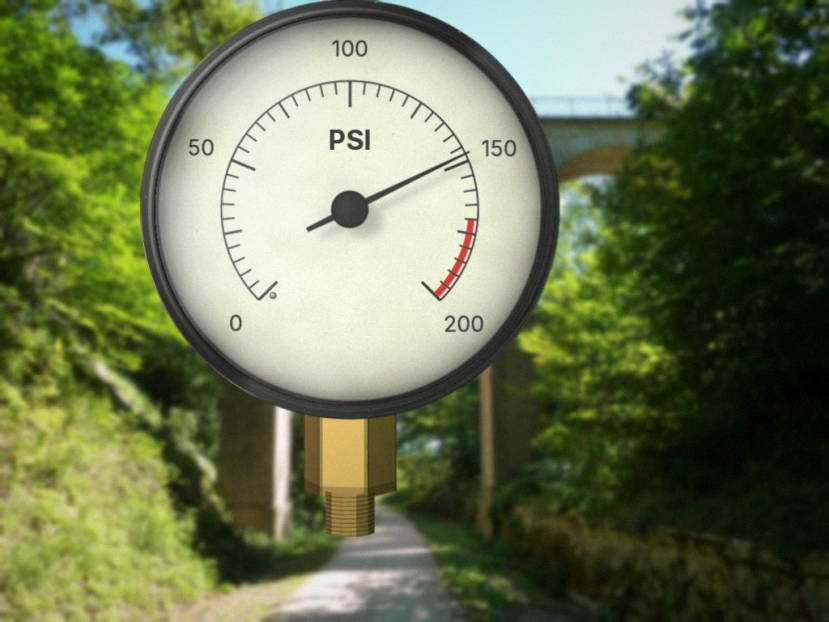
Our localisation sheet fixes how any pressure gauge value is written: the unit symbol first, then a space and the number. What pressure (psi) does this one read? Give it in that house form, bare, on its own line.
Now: psi 147.5
